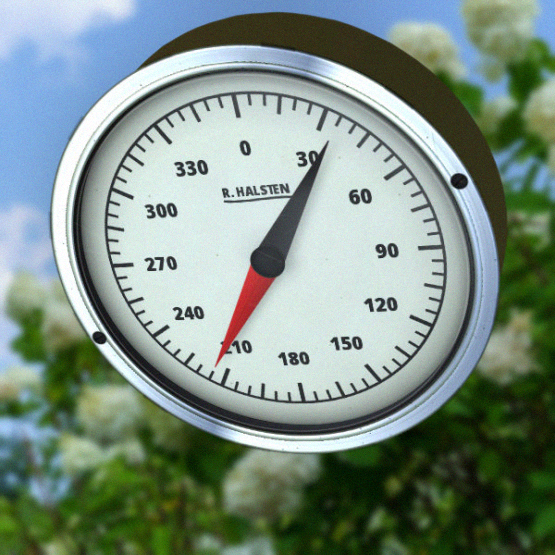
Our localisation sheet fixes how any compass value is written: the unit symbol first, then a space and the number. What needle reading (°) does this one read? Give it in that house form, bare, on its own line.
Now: ° 215
